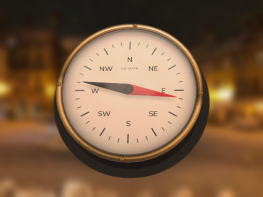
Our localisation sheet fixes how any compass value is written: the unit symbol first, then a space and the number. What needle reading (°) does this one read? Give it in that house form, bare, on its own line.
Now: ° 100
